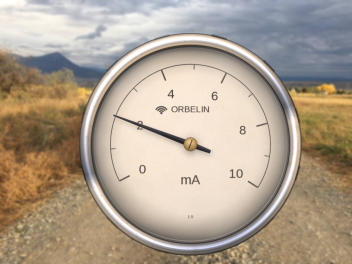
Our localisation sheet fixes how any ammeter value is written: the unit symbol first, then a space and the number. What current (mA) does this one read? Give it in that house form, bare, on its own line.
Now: mA 2
